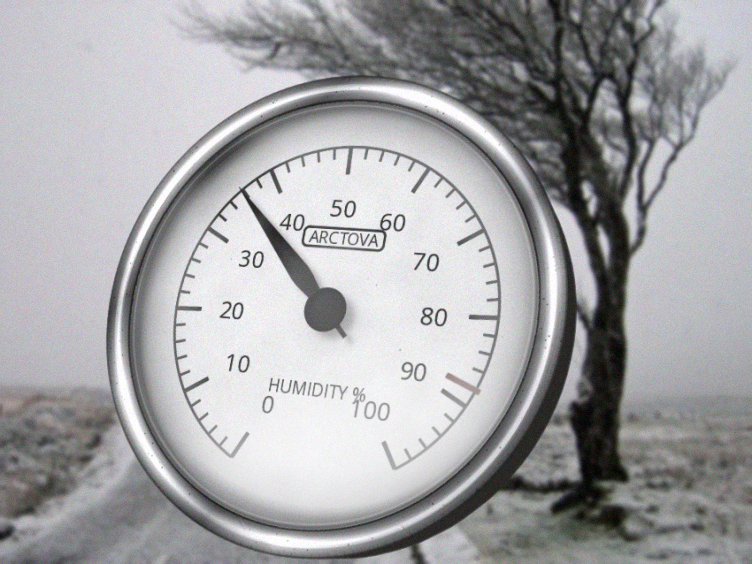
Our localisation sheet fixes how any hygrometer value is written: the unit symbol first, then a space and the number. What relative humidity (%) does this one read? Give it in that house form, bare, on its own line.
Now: % 36
